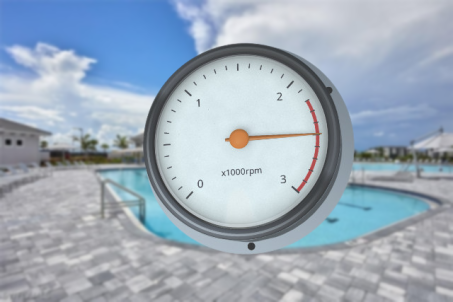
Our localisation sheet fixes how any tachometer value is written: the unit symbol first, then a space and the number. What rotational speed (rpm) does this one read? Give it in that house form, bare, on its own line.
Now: rpm 2500
